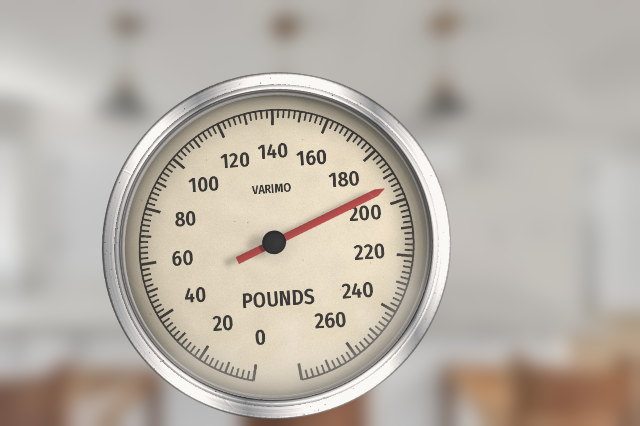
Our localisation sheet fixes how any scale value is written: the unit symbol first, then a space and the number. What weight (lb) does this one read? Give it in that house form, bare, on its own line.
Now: lb 194
